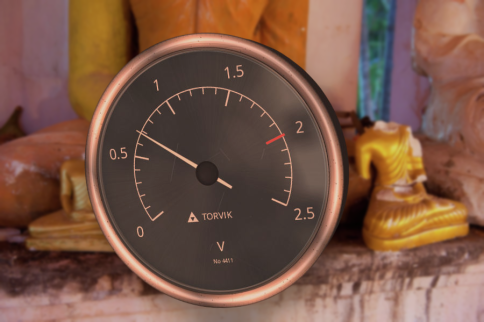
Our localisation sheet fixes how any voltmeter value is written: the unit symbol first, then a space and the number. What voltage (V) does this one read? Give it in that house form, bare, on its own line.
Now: V 0.7
